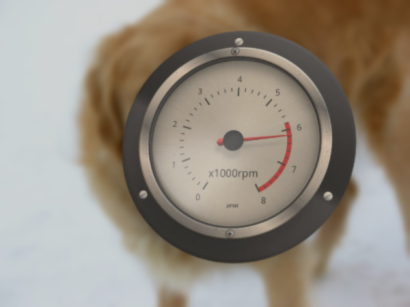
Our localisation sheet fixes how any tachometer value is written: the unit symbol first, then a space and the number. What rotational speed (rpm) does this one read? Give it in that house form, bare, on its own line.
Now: rpm 6200
